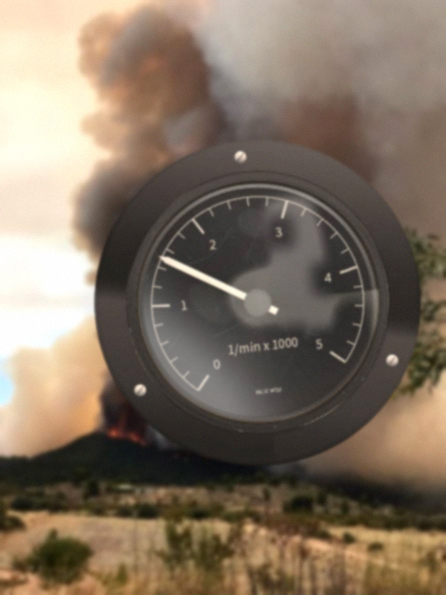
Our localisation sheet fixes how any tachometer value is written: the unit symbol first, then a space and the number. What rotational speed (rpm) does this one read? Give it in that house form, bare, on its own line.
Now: rpm 1500
